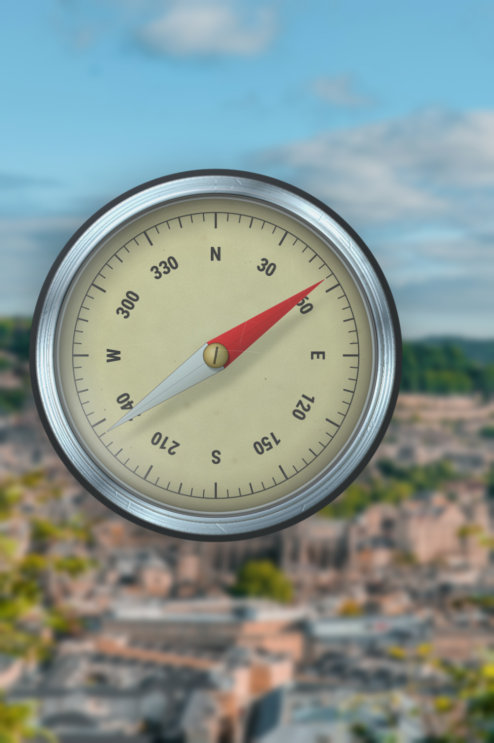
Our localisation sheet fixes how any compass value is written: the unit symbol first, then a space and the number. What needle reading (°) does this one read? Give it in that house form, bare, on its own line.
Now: ° 55
